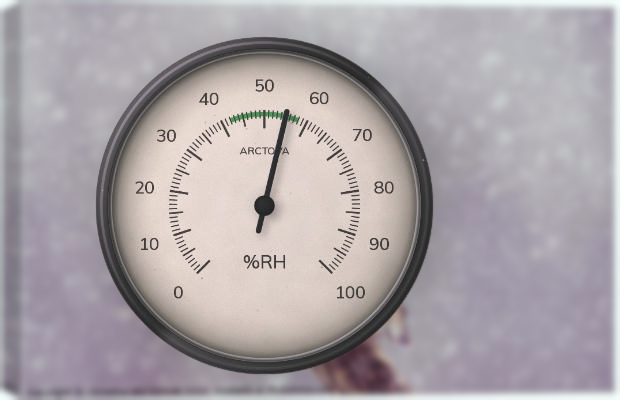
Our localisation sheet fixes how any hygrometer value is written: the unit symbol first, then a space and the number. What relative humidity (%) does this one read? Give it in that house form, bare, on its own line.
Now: % 55
